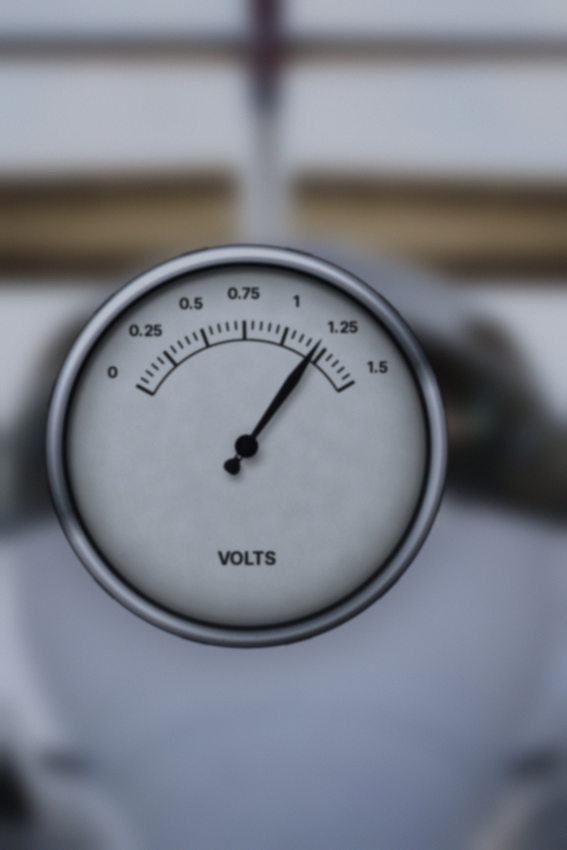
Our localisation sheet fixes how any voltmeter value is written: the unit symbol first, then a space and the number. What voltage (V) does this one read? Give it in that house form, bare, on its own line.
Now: V 1.2
